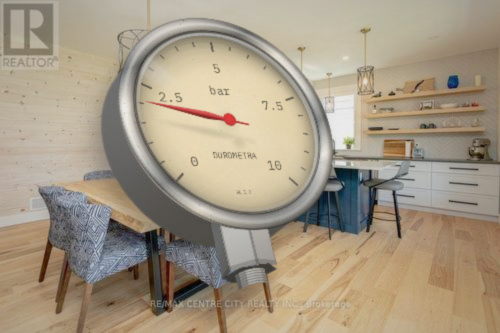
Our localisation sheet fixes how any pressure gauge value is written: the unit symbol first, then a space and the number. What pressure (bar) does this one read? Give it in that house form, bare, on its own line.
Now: bar 2
